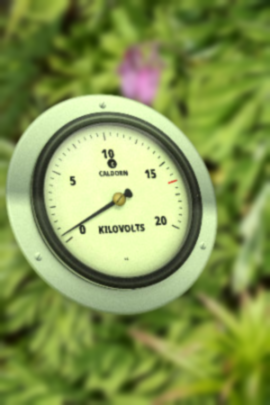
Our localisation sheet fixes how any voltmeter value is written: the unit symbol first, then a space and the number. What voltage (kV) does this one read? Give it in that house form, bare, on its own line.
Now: kV 0.5
